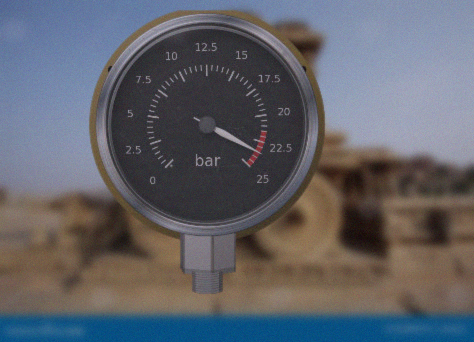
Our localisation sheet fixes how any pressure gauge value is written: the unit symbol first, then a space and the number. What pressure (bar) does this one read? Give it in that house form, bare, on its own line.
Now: bar 23.5
